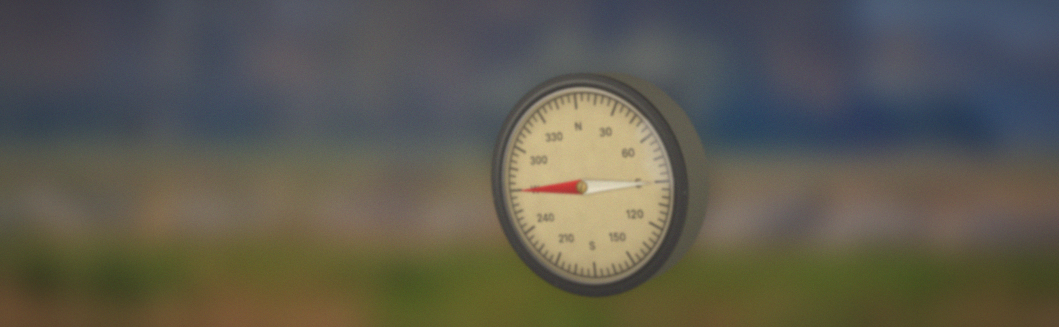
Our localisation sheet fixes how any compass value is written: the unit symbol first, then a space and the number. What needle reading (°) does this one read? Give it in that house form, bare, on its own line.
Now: ° 270
